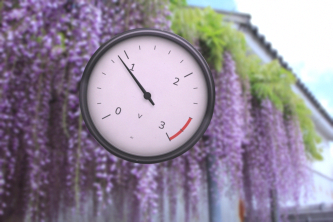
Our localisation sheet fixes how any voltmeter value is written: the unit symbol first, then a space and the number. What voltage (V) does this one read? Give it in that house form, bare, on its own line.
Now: V 0.9
